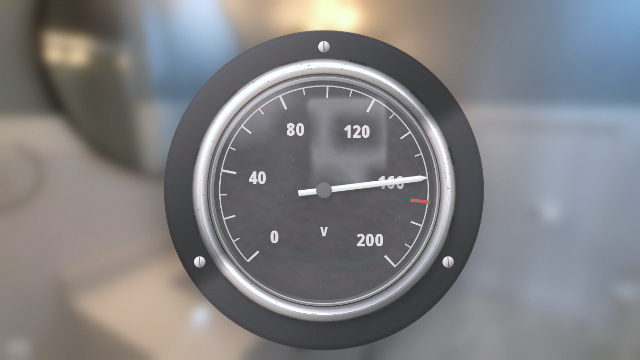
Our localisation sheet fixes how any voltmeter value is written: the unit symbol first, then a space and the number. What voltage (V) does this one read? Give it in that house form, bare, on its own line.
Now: V 160
